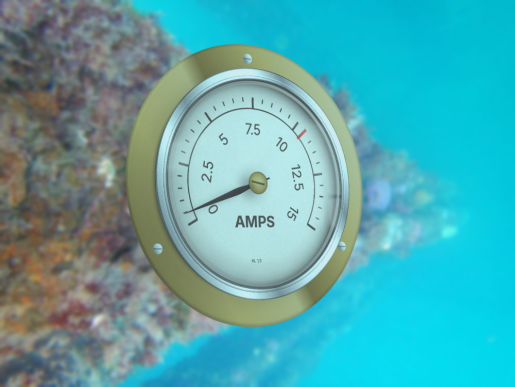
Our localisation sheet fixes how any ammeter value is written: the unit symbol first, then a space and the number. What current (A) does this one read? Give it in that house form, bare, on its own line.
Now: A 0.5
